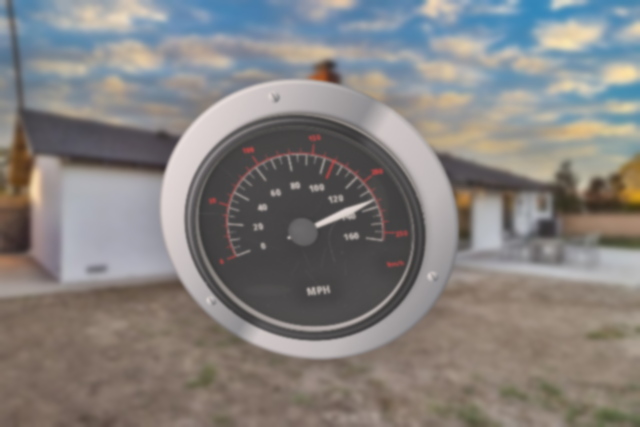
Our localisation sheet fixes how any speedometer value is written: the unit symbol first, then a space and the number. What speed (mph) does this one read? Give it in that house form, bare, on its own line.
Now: mph 135
